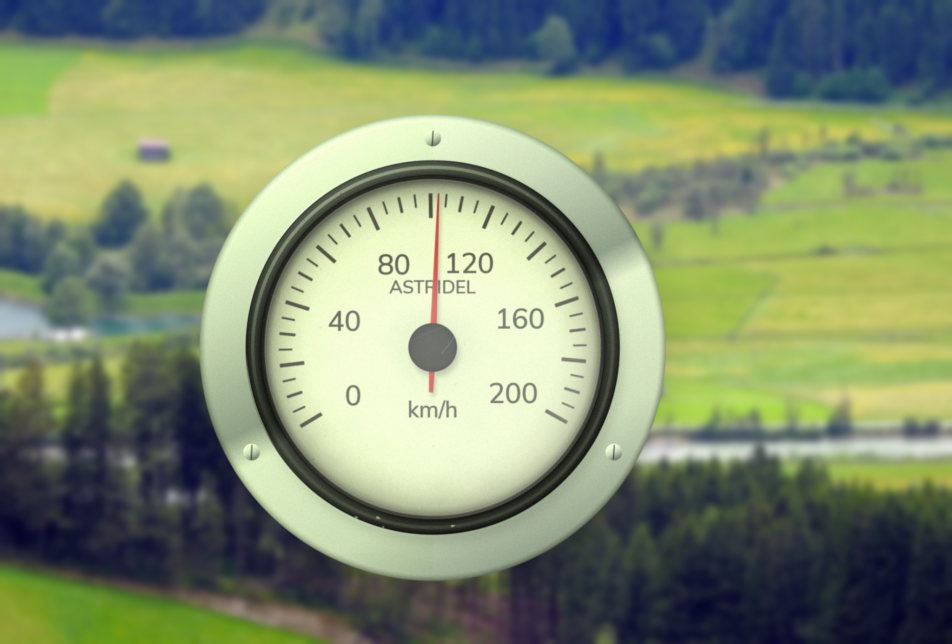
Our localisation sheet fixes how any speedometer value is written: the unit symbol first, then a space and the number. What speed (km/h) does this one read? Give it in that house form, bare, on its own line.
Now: km/h 102.5
